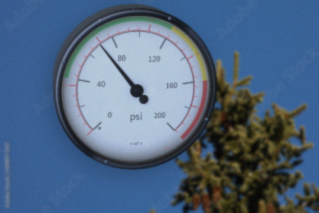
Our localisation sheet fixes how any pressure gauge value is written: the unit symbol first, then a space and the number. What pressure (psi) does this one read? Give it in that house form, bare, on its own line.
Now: psi 70
